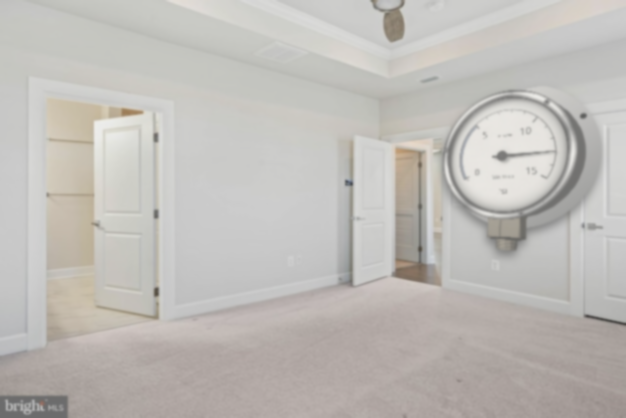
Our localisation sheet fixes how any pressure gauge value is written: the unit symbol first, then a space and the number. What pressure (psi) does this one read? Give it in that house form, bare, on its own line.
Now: psi 13
